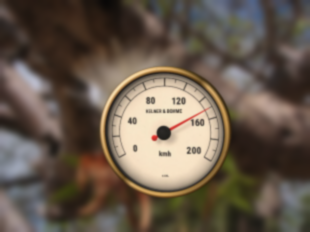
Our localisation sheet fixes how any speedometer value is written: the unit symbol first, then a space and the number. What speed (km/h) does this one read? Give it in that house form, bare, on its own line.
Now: km/h 150
